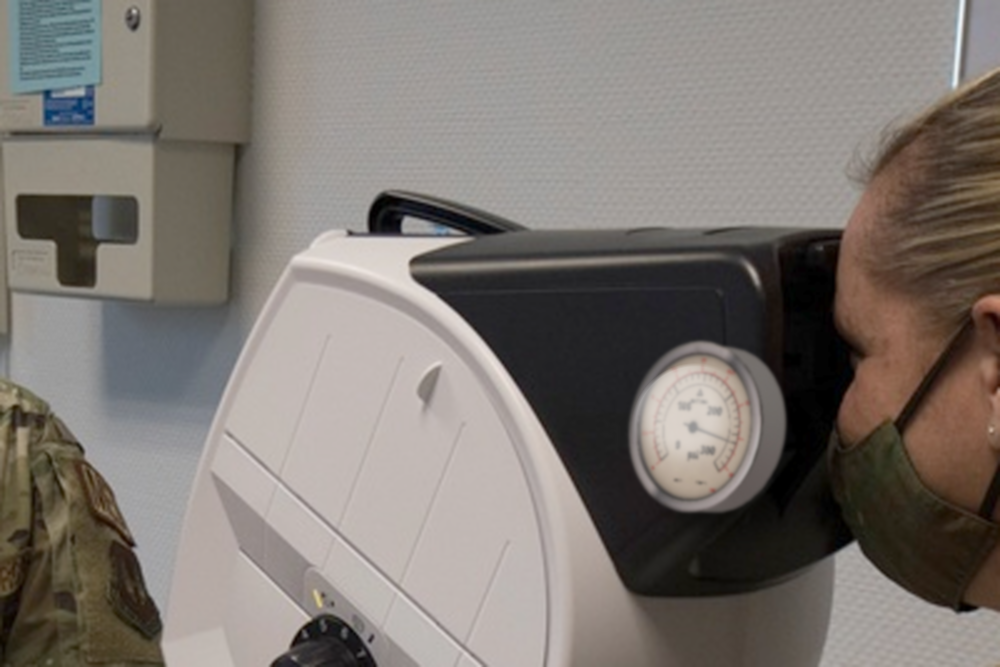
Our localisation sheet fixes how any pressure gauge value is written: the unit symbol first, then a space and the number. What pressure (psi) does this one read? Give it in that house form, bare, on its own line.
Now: psi 260
